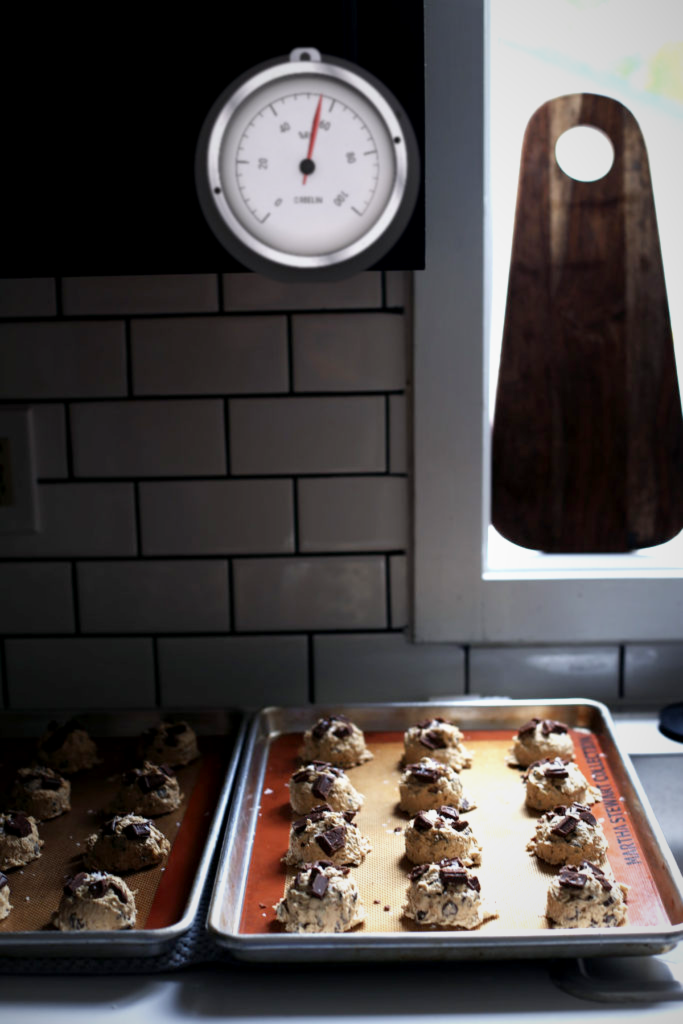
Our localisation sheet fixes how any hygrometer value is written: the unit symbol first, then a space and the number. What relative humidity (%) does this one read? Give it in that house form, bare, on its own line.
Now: % 56
